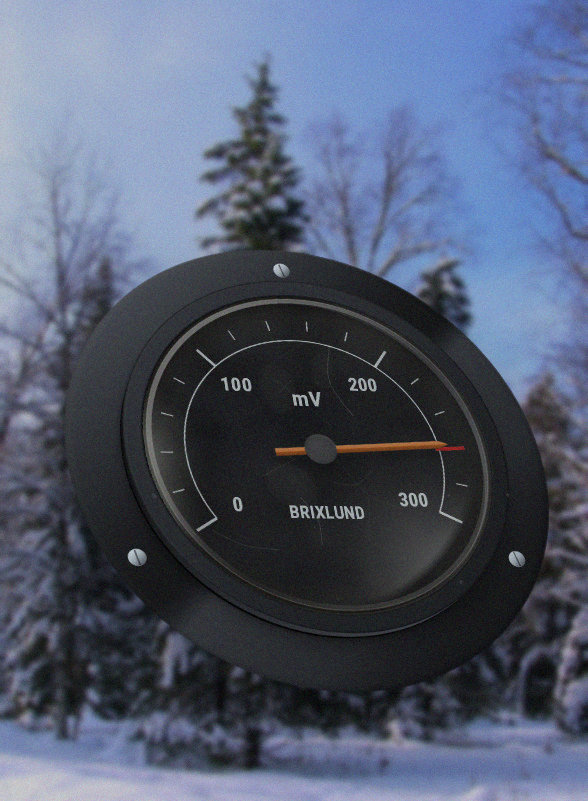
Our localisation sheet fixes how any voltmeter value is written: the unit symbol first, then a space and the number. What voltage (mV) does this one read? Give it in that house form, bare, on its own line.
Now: mV 260
